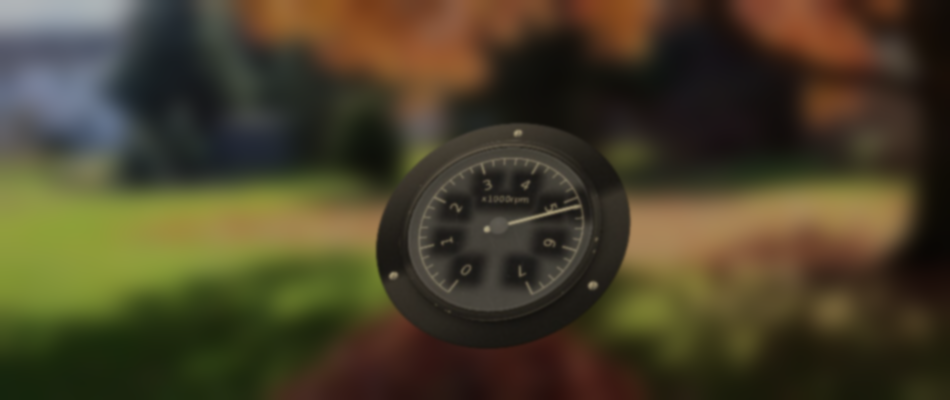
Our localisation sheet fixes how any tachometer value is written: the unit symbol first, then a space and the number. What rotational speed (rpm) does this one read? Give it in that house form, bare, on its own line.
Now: rpm 5200
